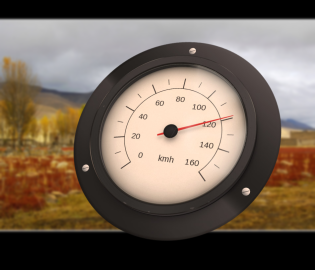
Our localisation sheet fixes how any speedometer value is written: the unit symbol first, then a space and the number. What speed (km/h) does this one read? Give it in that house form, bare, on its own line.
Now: km/h 120
